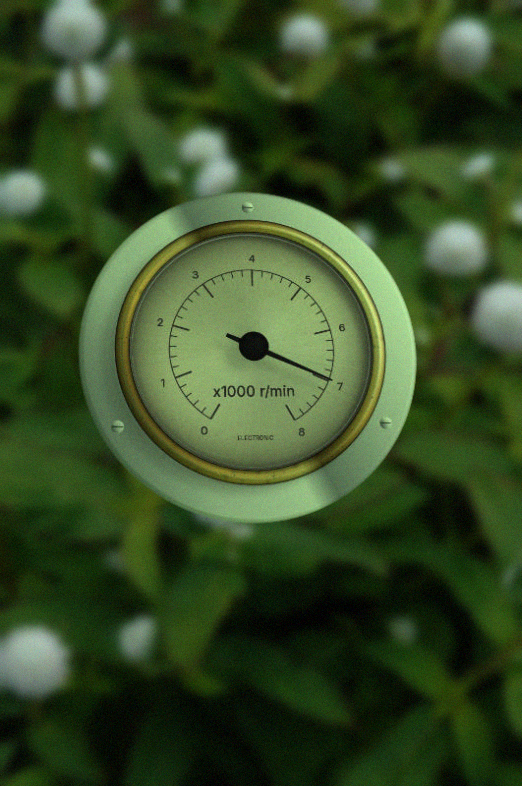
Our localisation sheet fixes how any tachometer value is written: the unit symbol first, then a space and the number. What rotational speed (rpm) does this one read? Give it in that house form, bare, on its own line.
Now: rpm 7000
